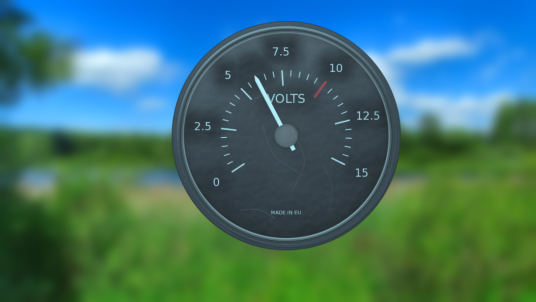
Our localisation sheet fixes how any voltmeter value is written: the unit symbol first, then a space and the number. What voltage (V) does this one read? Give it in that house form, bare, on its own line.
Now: V 6
